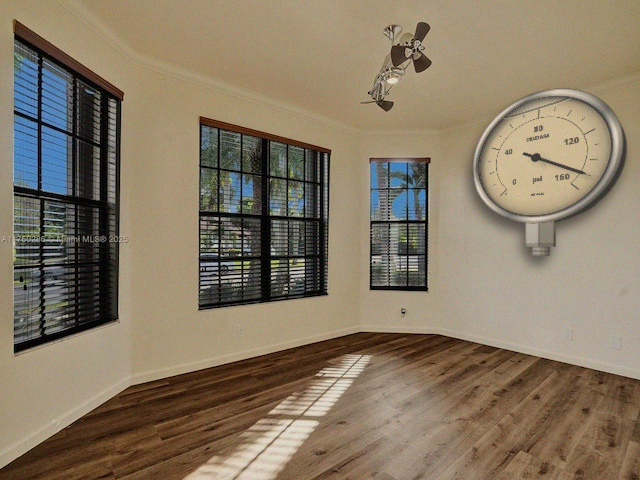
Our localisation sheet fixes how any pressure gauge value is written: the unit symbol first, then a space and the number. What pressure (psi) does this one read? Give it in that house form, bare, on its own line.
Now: psi 150
